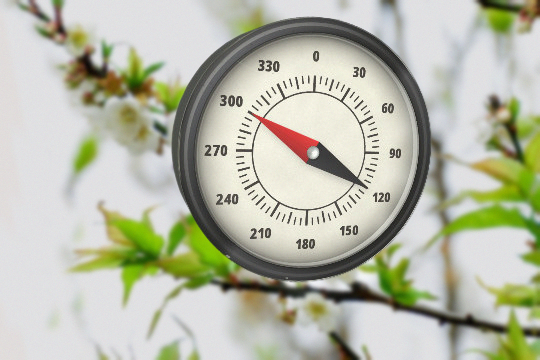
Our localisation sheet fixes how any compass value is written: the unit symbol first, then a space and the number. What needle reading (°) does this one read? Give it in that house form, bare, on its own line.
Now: ° 300
